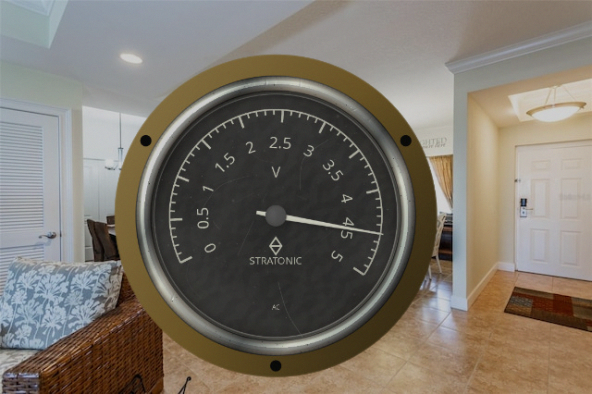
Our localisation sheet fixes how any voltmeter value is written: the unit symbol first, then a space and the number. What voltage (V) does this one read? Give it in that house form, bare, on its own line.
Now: V 4.5
